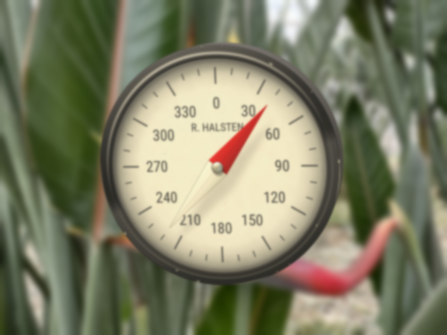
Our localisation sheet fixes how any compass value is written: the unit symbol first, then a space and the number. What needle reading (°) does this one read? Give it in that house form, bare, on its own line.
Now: ° 40
